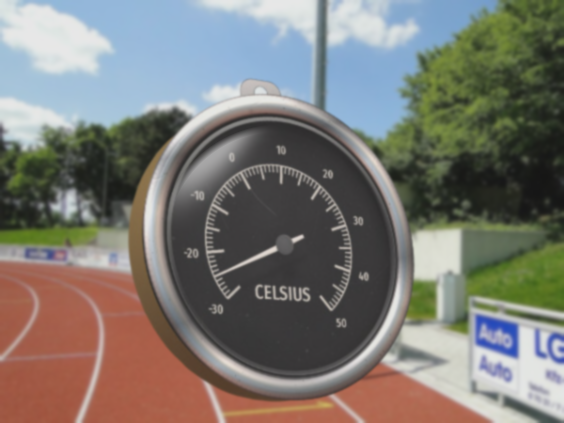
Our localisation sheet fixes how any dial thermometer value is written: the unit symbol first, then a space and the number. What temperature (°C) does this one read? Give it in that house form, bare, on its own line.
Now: °C -25
